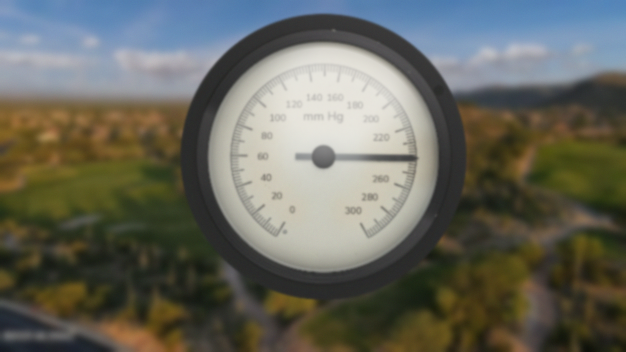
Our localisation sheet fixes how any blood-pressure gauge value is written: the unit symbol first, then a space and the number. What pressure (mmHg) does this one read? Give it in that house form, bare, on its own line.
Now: mmHg 240
